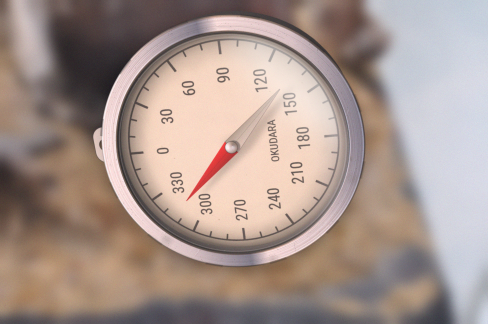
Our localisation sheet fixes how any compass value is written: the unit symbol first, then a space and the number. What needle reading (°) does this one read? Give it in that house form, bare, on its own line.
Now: ° 315
